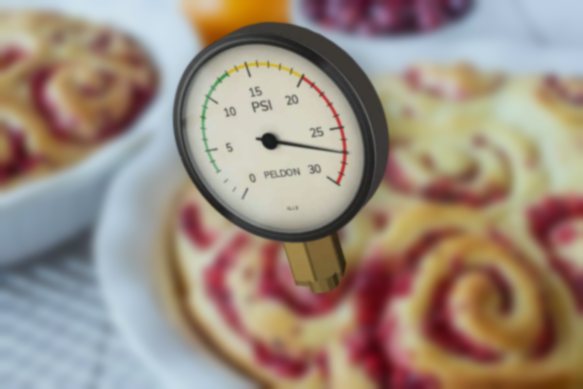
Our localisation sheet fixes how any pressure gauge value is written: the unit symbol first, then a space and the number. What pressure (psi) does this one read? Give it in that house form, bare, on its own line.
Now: psi 27
